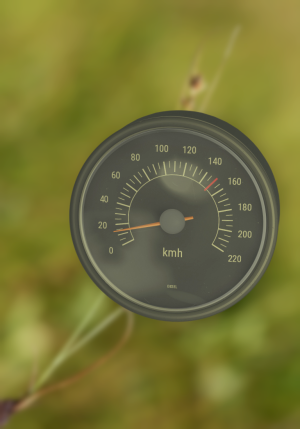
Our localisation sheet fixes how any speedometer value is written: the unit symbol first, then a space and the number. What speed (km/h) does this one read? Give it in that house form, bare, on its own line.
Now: km/h 15
